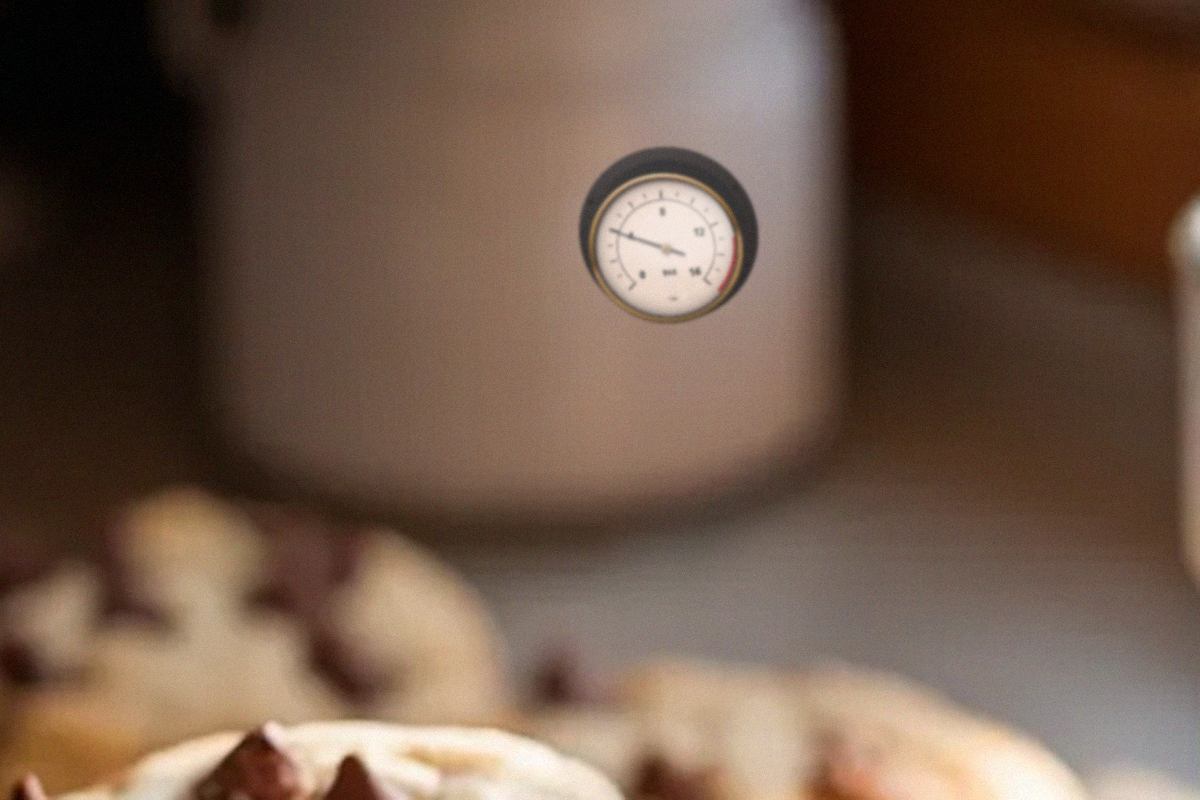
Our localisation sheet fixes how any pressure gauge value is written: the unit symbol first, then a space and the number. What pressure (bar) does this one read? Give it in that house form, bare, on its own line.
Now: bar 4
